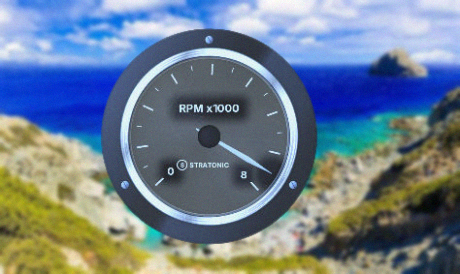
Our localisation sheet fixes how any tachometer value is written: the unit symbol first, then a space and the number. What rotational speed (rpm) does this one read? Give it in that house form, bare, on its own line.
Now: rpm 7500
